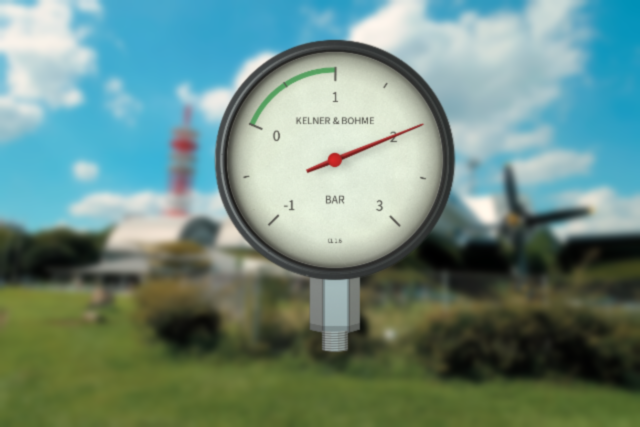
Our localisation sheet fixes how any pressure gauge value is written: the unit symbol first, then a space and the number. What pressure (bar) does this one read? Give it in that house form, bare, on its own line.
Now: bar 2
